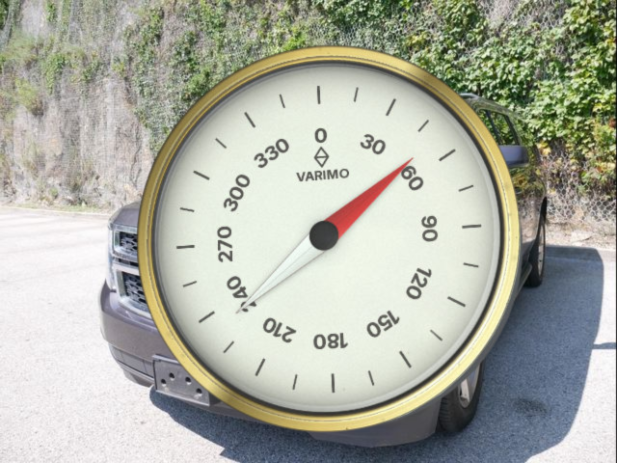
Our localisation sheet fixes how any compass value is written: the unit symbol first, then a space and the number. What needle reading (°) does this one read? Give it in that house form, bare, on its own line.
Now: ° 52.5
